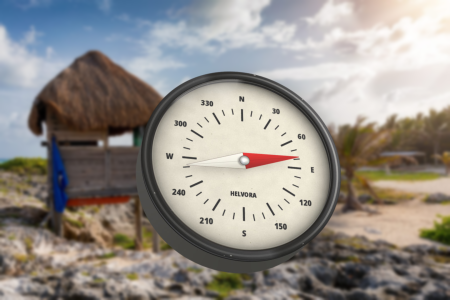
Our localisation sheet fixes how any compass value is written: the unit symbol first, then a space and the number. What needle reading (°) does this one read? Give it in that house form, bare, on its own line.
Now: ° 80
